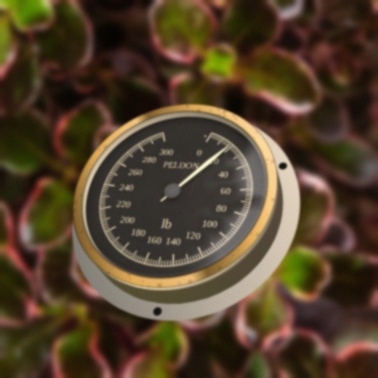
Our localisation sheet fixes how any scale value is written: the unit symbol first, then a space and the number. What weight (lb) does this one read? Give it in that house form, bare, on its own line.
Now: lb 20
